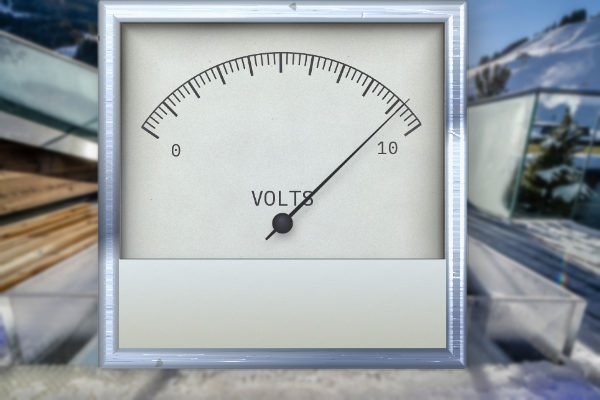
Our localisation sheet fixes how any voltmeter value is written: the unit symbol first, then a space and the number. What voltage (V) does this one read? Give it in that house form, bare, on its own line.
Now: V 9.2
